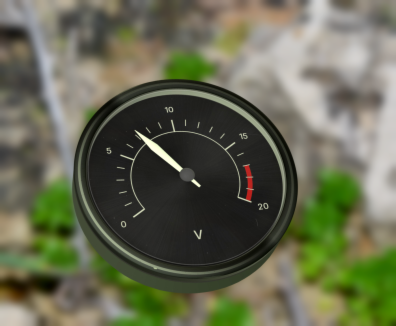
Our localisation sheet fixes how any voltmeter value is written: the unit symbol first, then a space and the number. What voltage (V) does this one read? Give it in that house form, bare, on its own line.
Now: V 7
